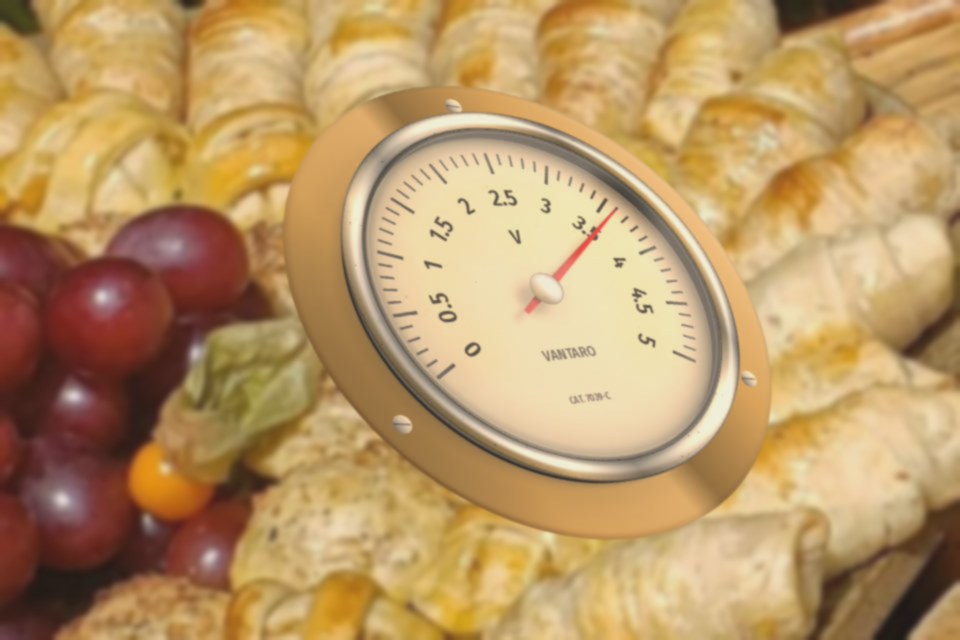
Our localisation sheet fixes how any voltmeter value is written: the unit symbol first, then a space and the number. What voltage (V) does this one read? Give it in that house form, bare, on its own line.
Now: V 3.6
